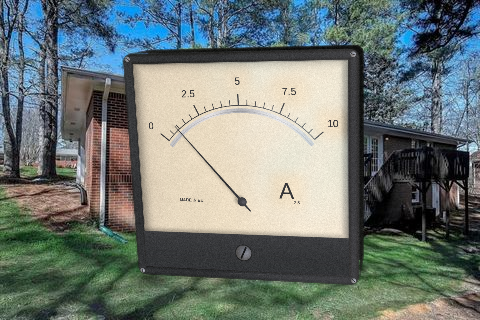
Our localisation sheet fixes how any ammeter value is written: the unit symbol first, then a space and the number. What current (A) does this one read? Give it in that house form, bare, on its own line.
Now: A 1
